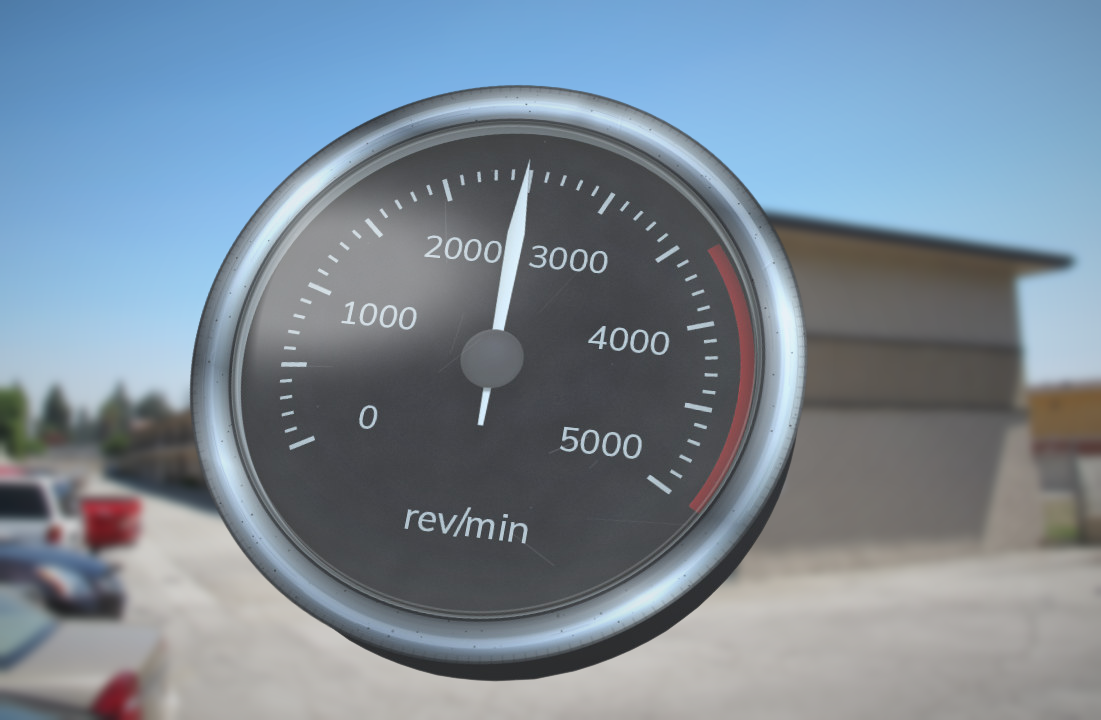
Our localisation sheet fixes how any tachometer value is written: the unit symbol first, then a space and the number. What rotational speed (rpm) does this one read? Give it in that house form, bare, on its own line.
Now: rpm 2500
